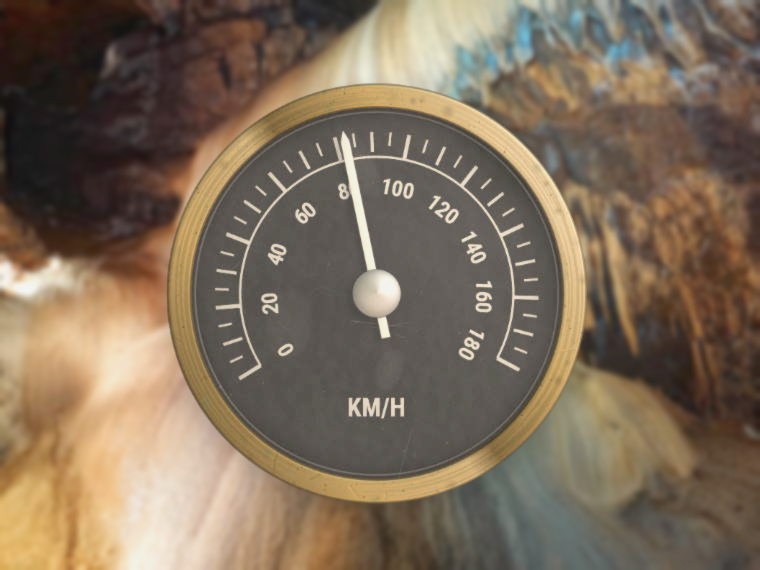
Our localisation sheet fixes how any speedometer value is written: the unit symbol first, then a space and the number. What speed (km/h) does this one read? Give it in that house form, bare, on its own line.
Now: km/h 82.5
